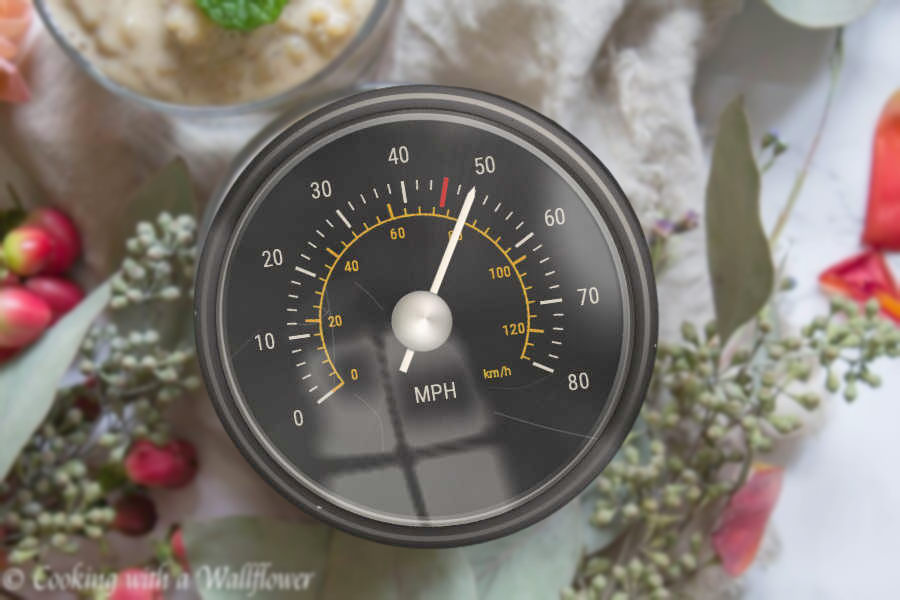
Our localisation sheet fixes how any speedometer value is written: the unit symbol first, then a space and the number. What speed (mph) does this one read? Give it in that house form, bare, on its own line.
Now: mph 50
